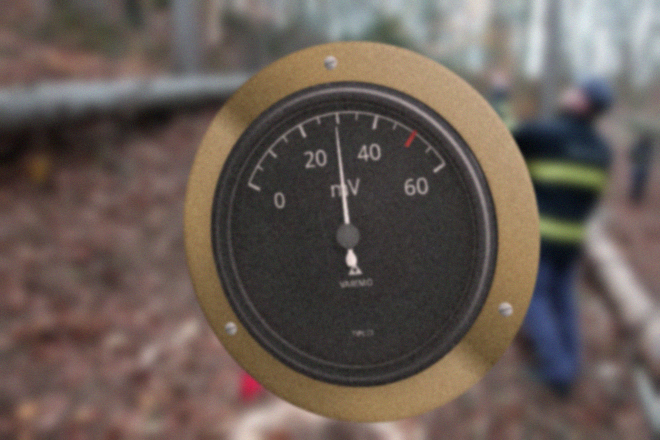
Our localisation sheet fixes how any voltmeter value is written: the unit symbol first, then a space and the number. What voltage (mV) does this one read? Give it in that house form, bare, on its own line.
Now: mV 30
